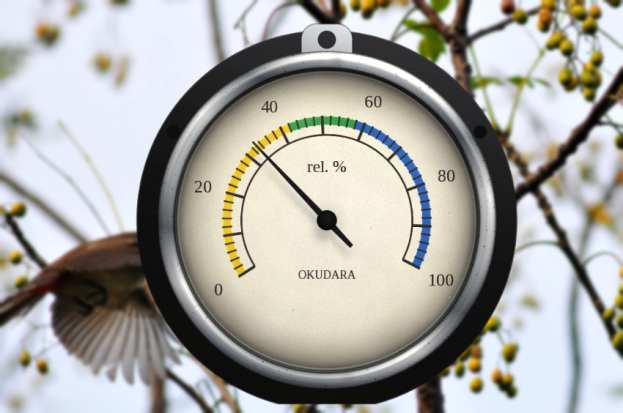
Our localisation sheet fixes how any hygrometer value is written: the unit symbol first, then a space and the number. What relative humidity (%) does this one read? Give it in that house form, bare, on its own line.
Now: % 33
